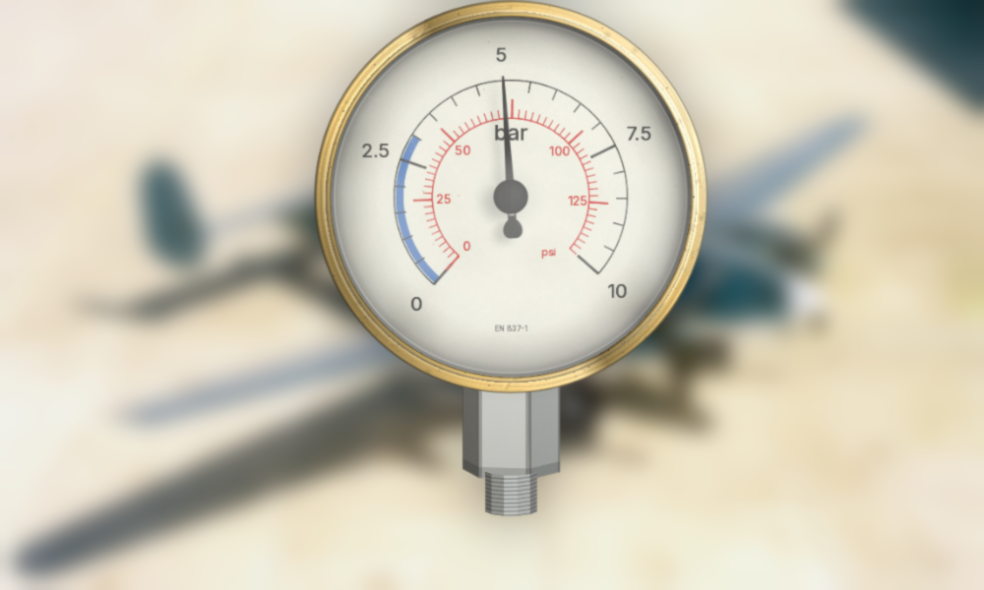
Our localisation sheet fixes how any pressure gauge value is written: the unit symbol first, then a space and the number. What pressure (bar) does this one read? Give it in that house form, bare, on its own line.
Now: bar 5
